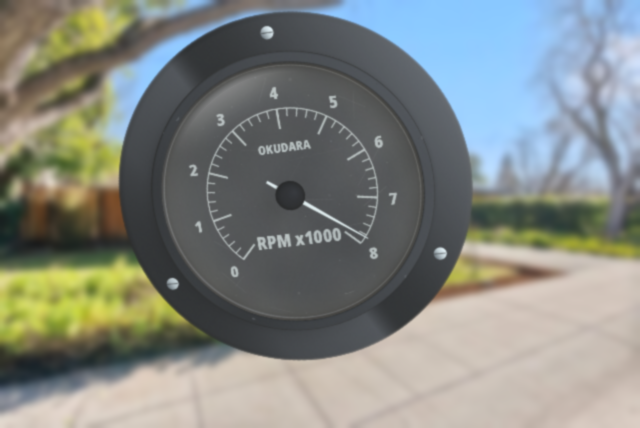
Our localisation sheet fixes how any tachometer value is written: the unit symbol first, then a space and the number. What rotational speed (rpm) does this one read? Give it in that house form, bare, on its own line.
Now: rpm 7800
